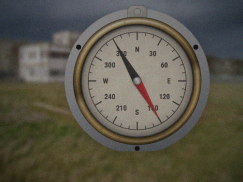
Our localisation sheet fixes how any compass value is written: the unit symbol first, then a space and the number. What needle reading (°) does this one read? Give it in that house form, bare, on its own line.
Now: ° 150
